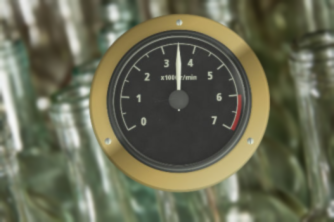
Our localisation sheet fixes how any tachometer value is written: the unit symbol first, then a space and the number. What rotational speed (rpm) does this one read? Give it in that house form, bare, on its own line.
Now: rpm 3500
